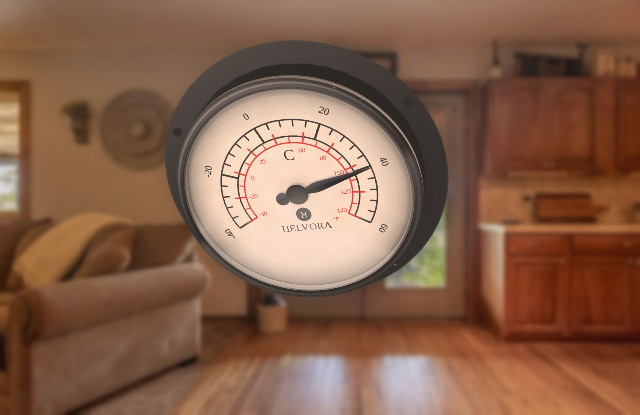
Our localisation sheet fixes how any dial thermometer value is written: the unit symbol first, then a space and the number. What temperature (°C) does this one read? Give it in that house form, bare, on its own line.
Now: °C 40
